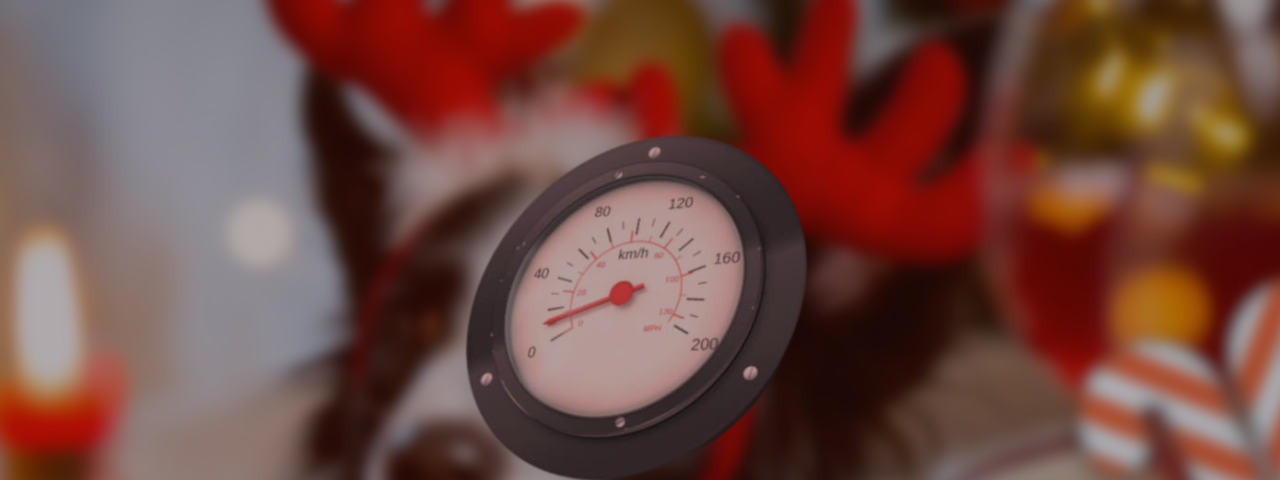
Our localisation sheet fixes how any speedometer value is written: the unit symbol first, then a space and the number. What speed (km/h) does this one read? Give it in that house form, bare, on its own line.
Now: km/h 10
